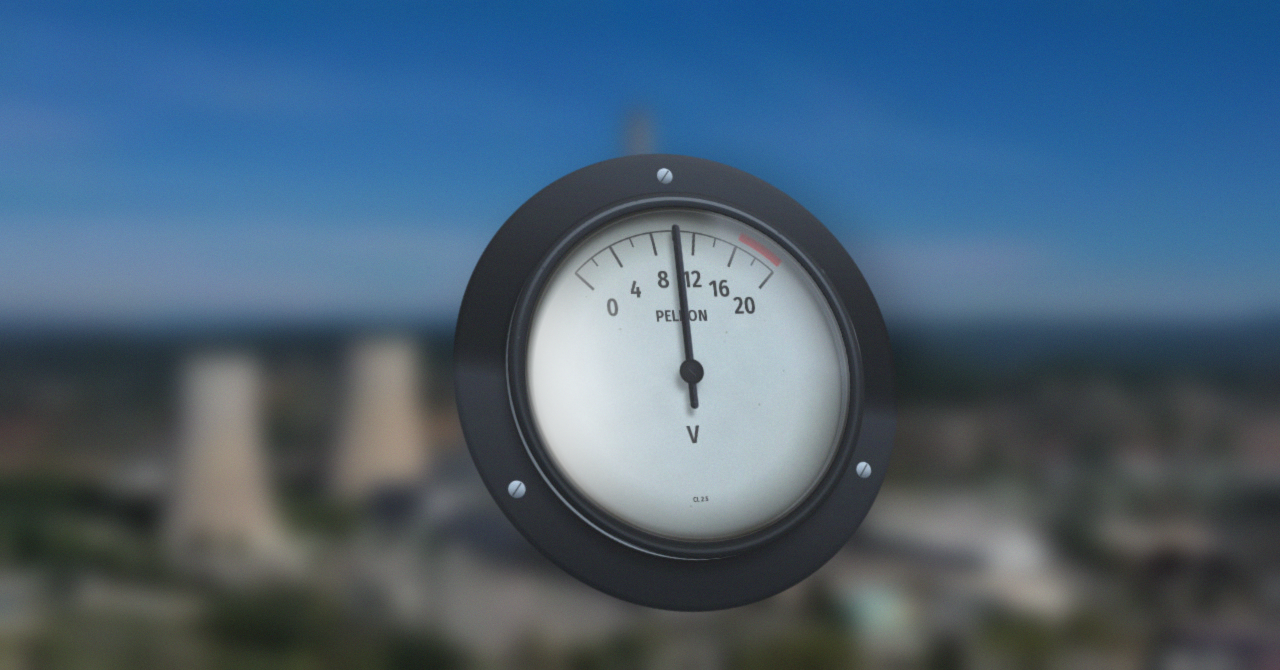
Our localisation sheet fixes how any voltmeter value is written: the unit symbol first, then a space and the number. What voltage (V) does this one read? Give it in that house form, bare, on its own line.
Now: V 10
